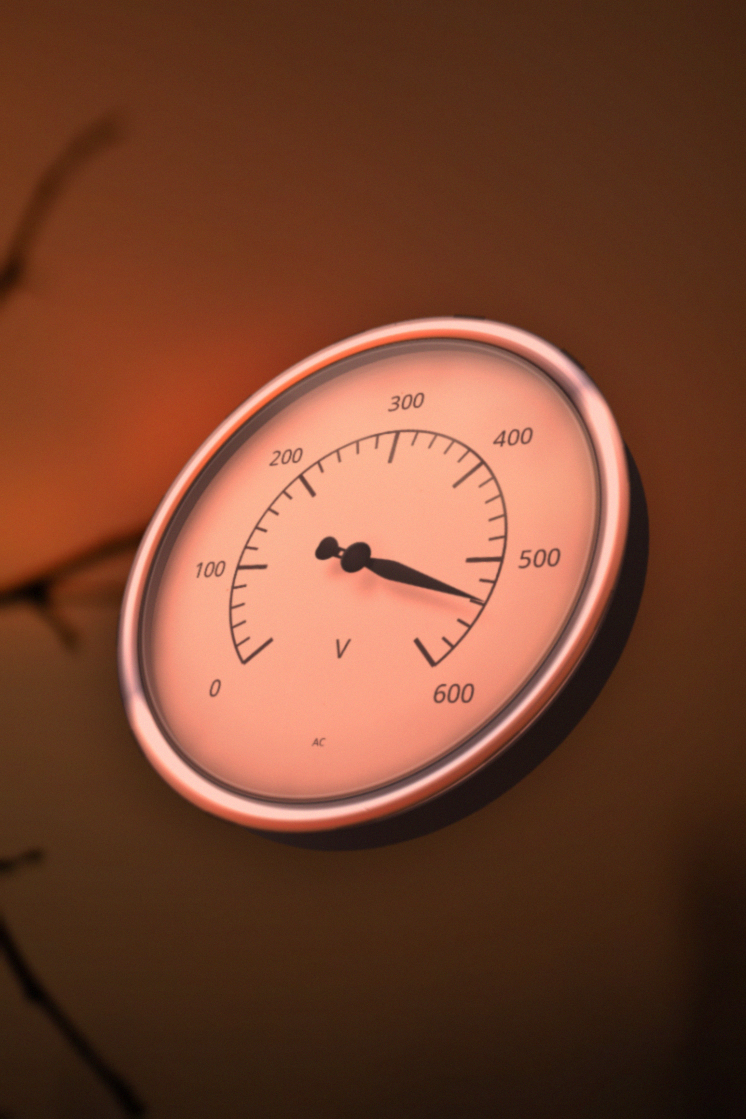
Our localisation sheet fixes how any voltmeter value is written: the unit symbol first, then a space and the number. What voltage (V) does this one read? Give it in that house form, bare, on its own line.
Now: V 540
